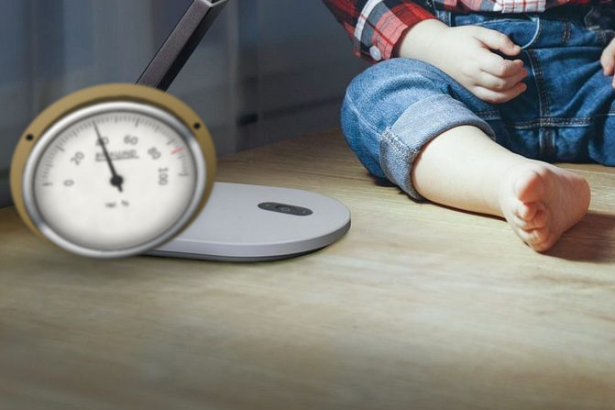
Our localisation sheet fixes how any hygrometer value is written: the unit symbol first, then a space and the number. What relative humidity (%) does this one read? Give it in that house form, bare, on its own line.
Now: % 40
